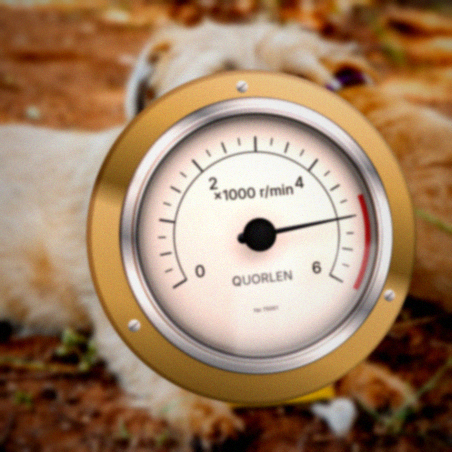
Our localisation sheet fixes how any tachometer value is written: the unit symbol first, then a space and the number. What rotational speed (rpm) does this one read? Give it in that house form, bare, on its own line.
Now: rpm 5000
